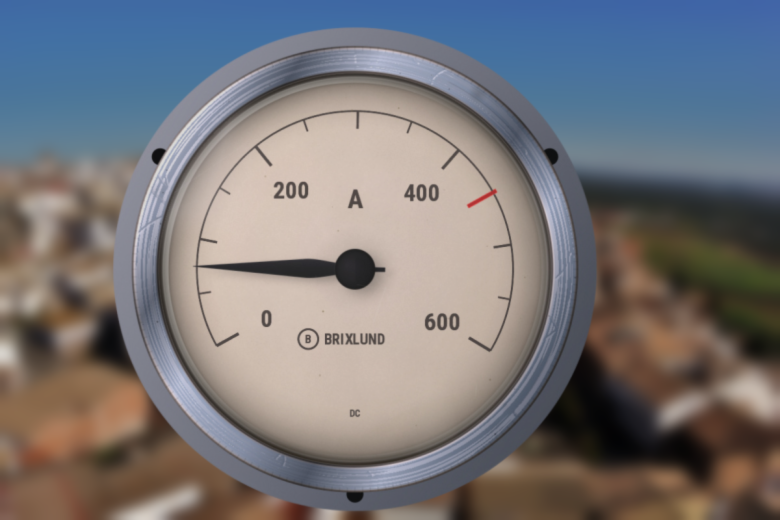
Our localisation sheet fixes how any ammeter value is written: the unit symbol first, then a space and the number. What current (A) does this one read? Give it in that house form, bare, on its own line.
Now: A 75
